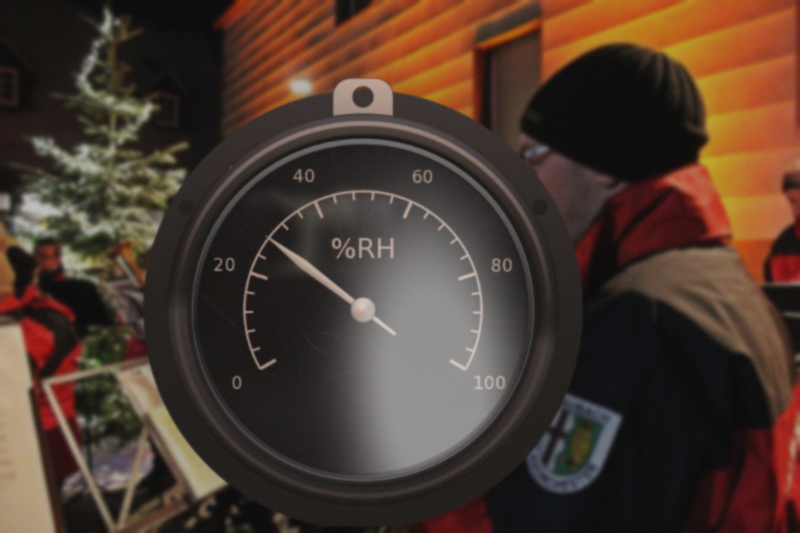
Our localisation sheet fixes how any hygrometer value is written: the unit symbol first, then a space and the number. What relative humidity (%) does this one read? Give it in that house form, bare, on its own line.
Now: % 28
